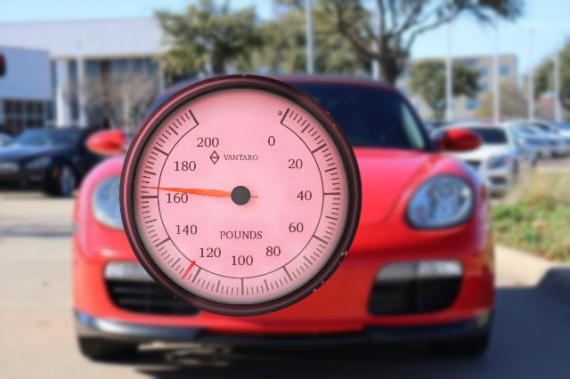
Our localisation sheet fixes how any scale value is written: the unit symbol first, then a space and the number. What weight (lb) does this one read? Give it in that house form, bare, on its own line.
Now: lb 164
